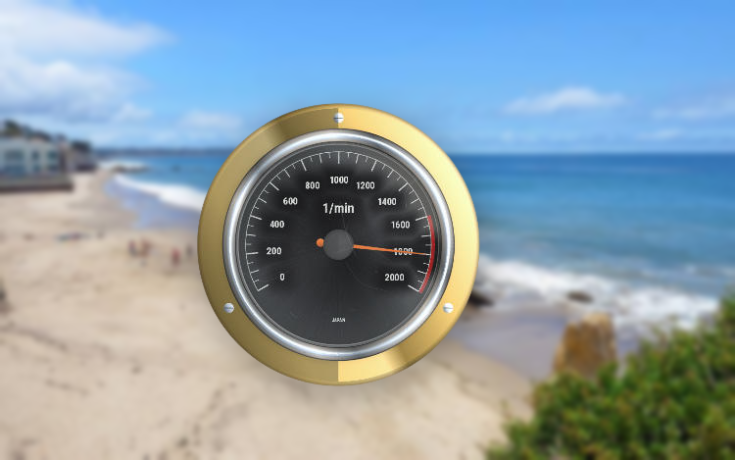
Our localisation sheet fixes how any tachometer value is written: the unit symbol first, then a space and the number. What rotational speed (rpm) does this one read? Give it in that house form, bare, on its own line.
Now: rpm 1800
